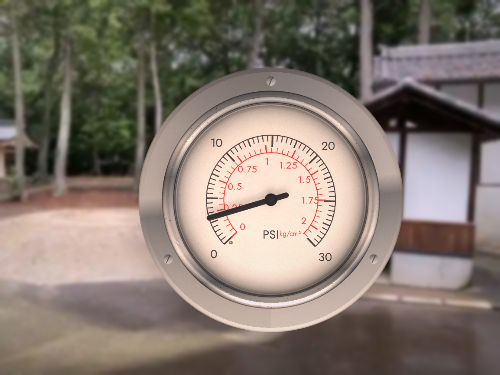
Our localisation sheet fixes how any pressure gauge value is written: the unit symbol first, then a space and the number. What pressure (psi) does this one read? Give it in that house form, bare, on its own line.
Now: psi 3
